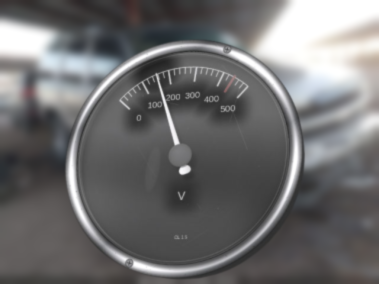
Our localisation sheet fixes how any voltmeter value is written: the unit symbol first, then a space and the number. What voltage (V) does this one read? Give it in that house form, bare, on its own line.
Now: V 160
